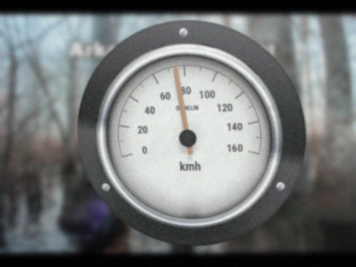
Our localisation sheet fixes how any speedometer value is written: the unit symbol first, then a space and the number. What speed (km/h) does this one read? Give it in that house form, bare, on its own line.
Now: km/h 75
